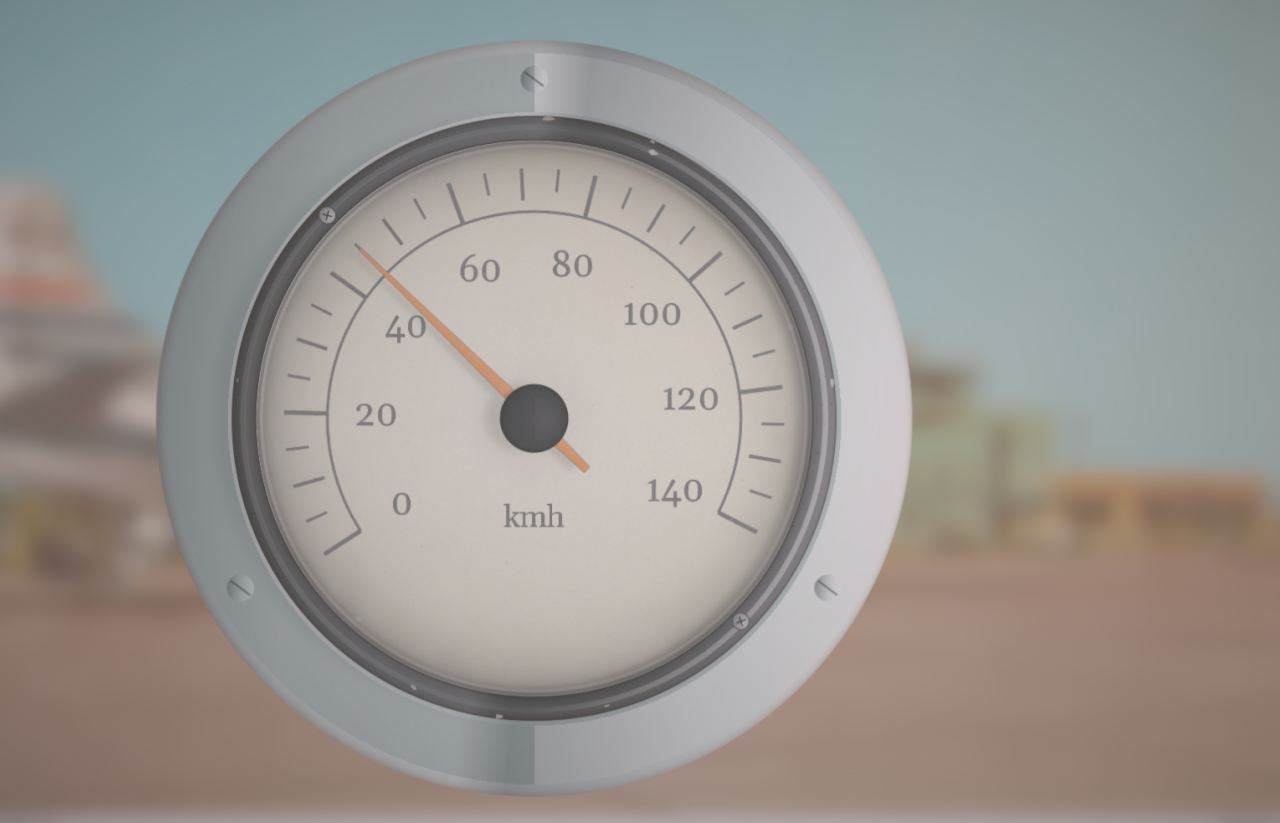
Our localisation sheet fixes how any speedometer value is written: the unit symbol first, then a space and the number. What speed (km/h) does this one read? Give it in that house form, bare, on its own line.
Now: km/h 45
